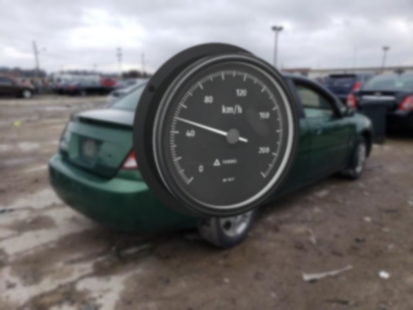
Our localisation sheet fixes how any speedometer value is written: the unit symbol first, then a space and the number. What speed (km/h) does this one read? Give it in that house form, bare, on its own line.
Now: km/h 50
